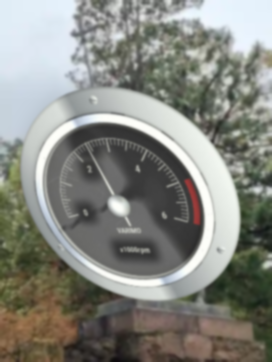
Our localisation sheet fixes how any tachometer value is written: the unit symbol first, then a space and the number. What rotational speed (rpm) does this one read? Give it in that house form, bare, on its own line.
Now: rpm 2500
